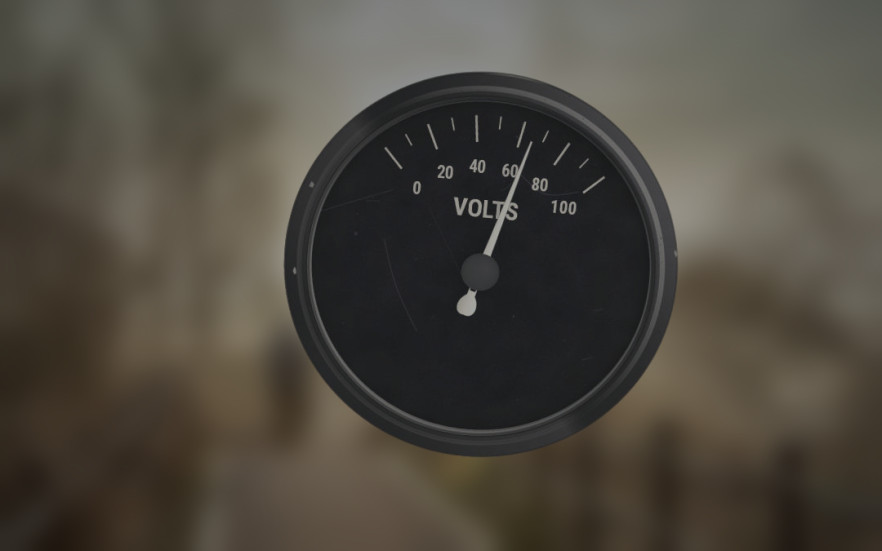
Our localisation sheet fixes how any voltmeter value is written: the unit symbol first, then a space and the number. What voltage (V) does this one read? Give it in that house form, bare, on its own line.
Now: V 65
